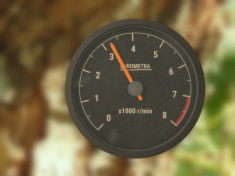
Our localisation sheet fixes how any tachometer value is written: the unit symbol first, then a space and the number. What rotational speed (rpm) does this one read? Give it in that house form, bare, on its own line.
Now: rpm 3250
